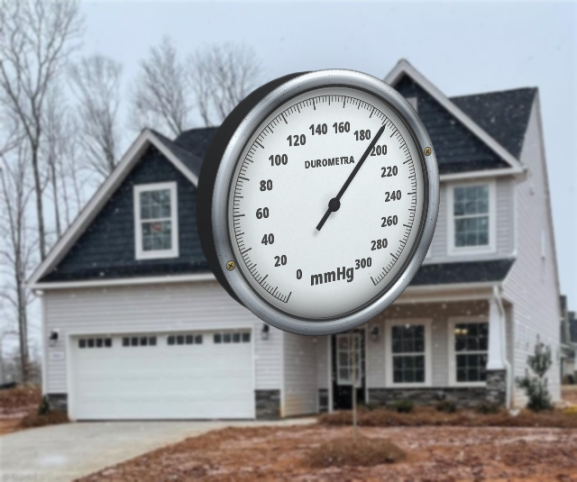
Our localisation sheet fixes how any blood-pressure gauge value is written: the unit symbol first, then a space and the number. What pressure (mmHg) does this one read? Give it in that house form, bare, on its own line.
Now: mmHg 190
